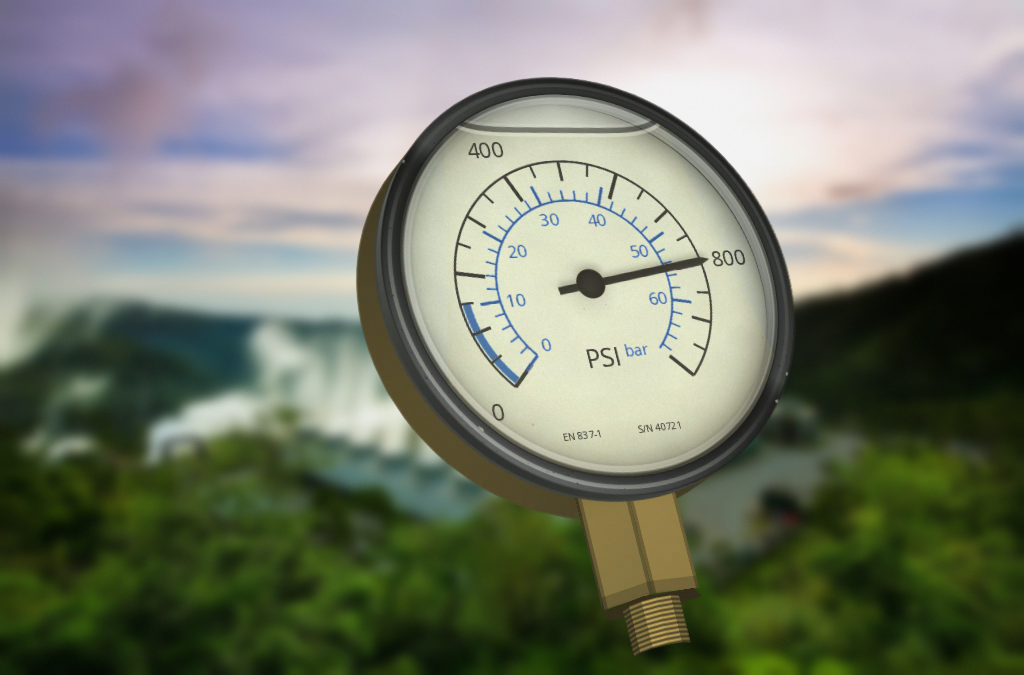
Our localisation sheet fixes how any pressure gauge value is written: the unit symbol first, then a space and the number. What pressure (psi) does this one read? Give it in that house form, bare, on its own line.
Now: psi 800
